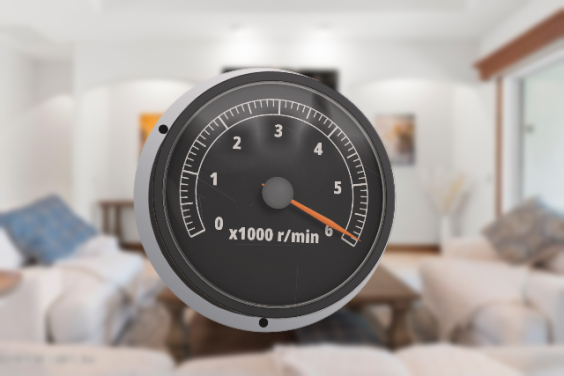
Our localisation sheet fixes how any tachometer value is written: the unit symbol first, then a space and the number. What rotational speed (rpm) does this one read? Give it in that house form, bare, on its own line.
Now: rpm 5900
